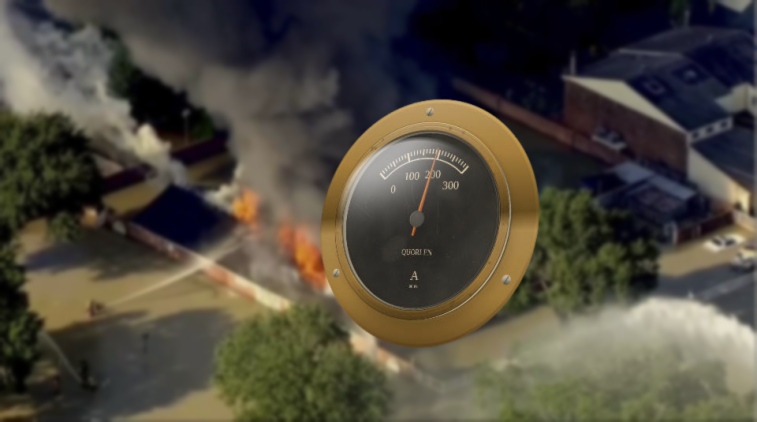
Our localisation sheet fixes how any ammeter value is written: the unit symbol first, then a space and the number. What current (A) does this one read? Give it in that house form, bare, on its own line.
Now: A 200
